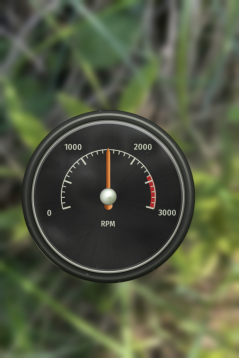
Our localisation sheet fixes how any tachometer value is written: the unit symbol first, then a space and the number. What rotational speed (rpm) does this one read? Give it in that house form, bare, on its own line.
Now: rpm 1500
